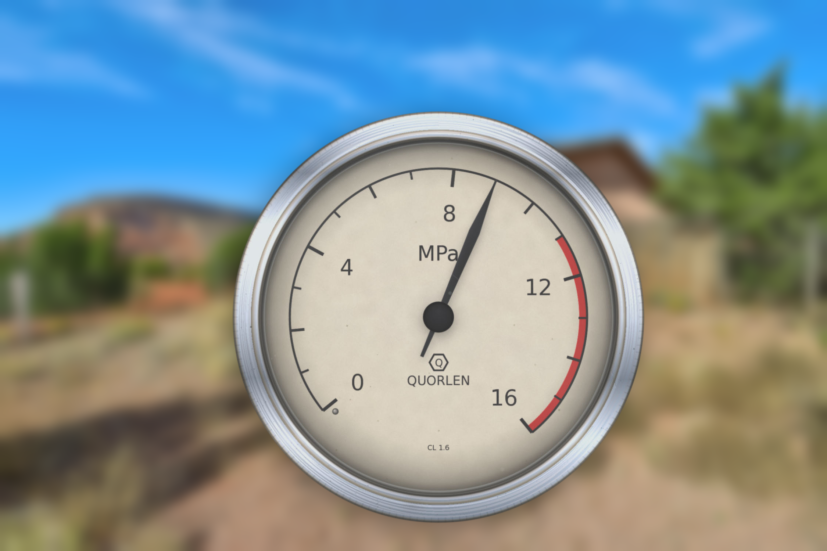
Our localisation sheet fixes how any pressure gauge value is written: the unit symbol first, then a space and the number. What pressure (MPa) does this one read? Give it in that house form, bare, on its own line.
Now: MPa 9
